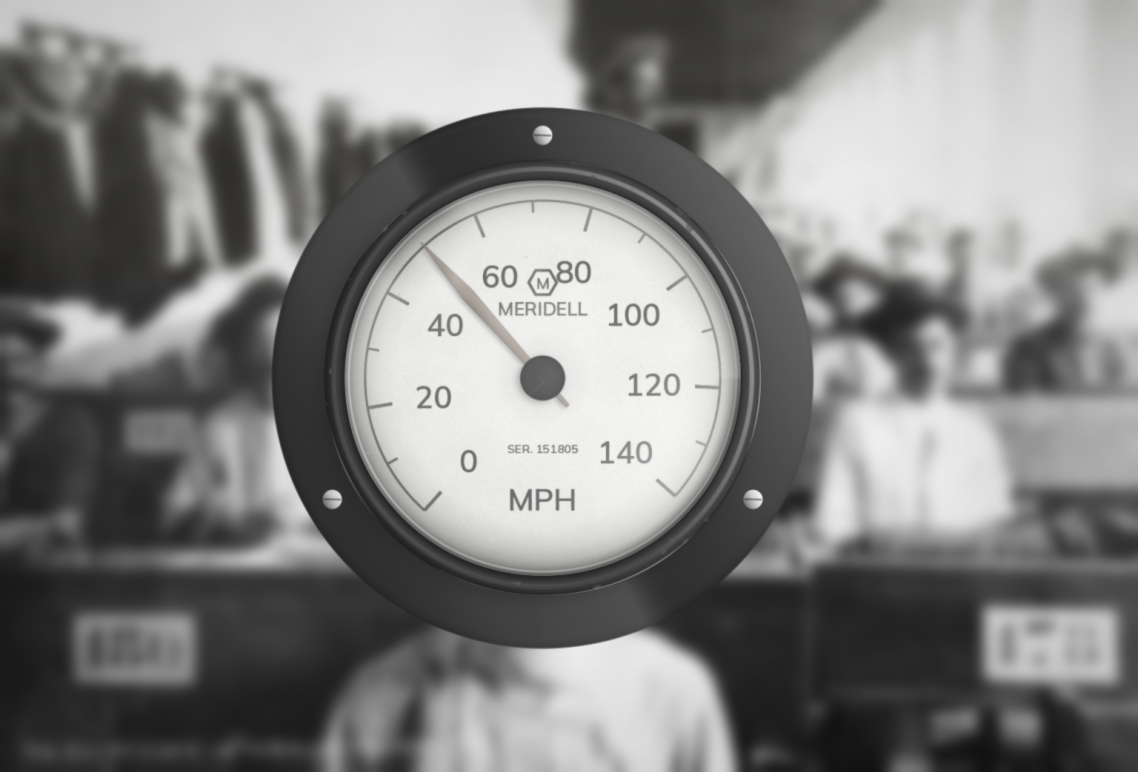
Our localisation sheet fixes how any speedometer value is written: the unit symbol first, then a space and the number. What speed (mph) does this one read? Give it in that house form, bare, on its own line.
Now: mph 50
